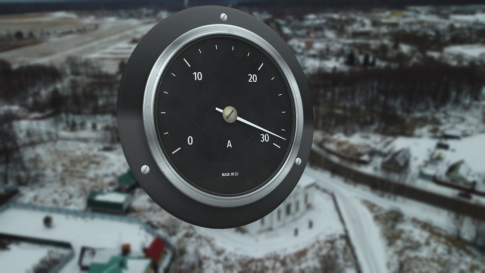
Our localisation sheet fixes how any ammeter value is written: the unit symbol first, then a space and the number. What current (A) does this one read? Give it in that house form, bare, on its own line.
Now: A 29
